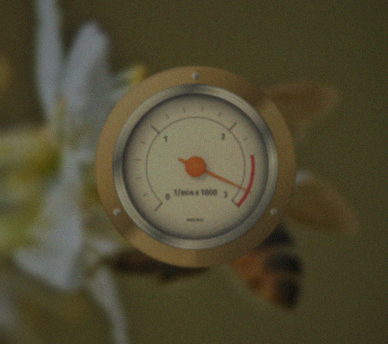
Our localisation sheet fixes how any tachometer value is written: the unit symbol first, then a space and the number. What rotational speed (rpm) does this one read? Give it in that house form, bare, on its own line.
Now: rpm 2800
